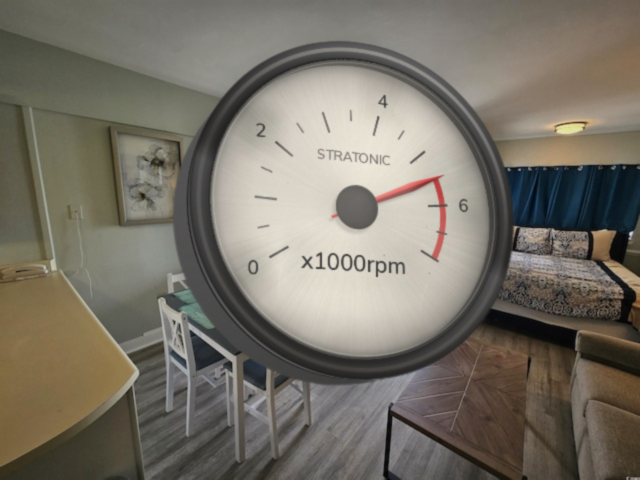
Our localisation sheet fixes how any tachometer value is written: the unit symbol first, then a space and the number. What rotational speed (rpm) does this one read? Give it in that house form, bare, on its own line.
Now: rpm 5500
